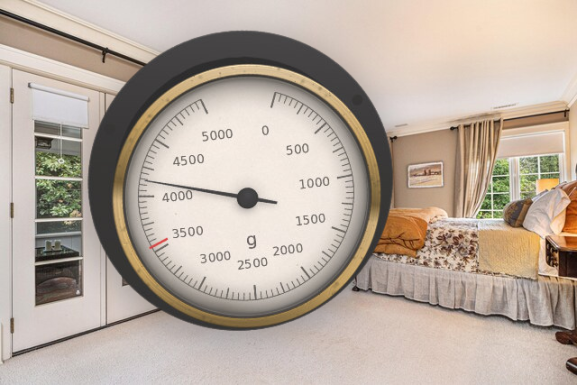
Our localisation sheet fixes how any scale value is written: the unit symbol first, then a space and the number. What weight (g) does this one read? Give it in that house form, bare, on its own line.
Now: g 4150
